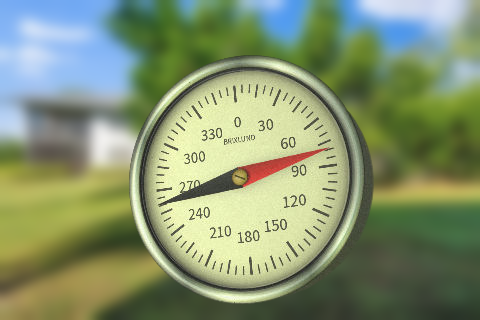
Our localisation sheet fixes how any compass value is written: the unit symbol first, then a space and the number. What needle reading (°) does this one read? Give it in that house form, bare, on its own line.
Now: ° 80
